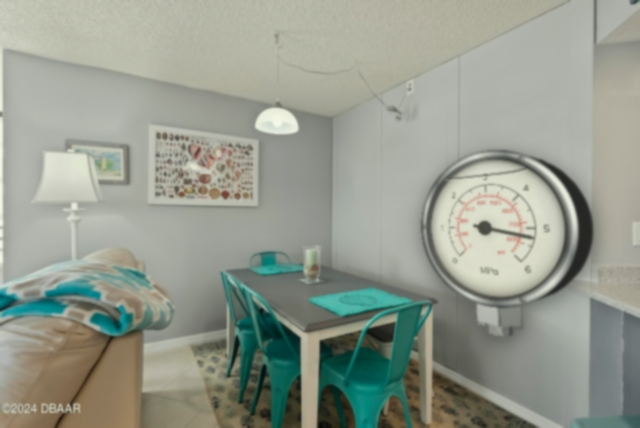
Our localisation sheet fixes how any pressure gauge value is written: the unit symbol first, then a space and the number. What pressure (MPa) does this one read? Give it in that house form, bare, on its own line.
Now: MPa 5.25
